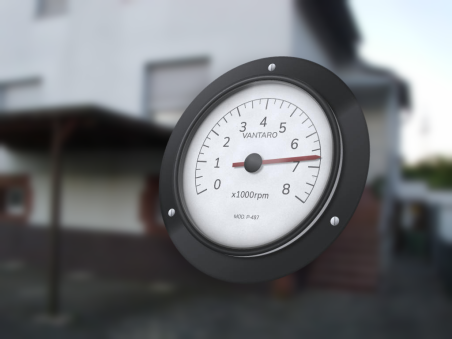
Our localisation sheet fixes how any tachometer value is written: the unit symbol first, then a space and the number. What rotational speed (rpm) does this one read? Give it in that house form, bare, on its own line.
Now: rpm 6750
